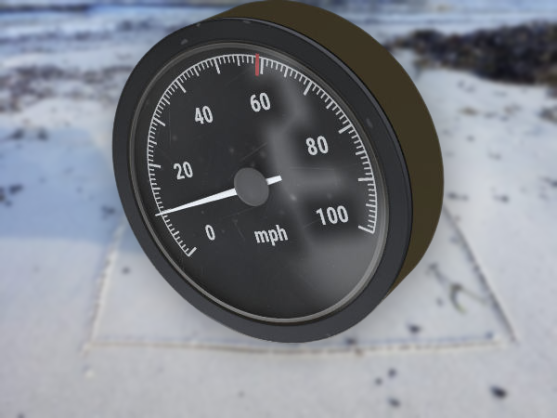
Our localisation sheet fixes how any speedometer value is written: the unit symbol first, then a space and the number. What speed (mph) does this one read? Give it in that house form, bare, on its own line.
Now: mph 10
